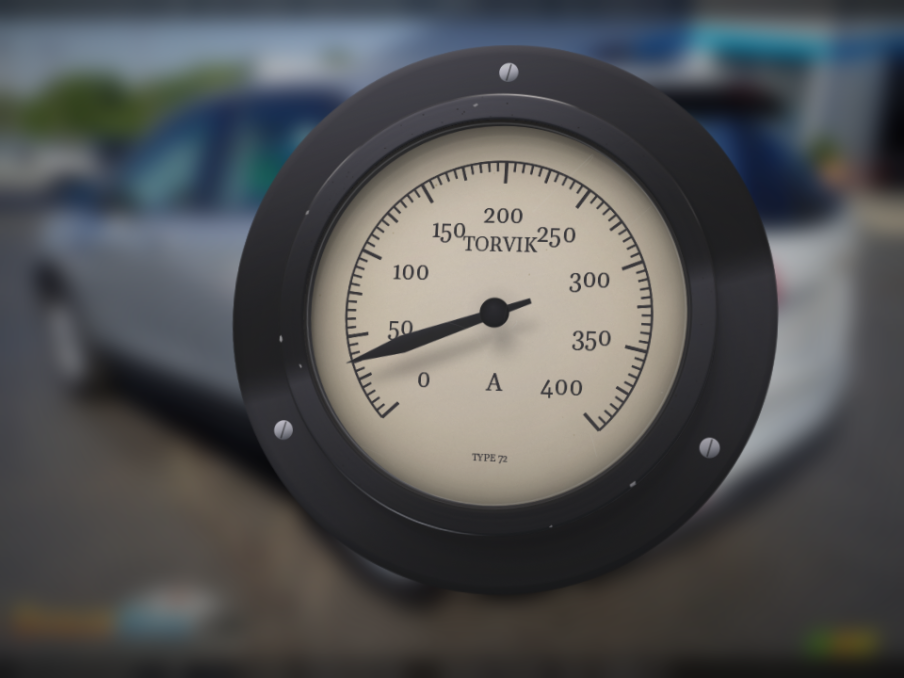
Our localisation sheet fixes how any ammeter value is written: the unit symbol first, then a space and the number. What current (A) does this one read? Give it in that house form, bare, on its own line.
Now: A 35
